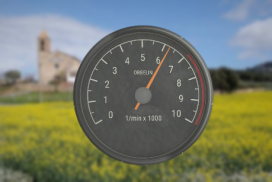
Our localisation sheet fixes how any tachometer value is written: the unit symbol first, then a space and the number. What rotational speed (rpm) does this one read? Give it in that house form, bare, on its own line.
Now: rpm 6250
